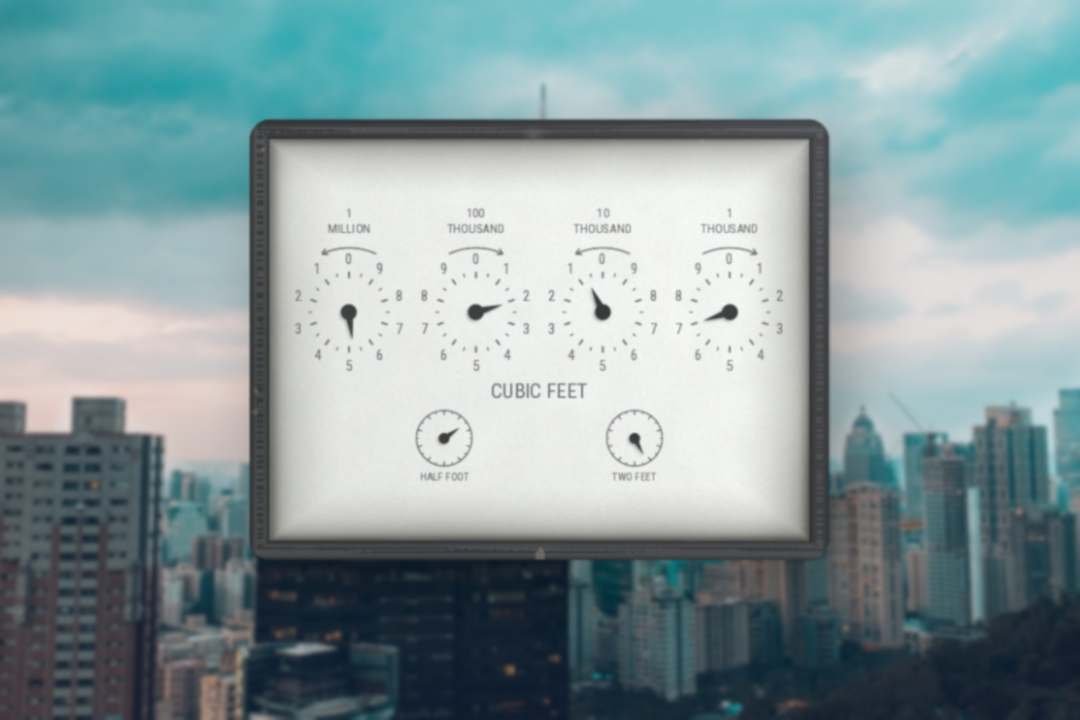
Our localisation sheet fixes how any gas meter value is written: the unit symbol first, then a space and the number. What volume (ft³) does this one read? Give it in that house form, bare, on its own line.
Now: ft³ 520700
